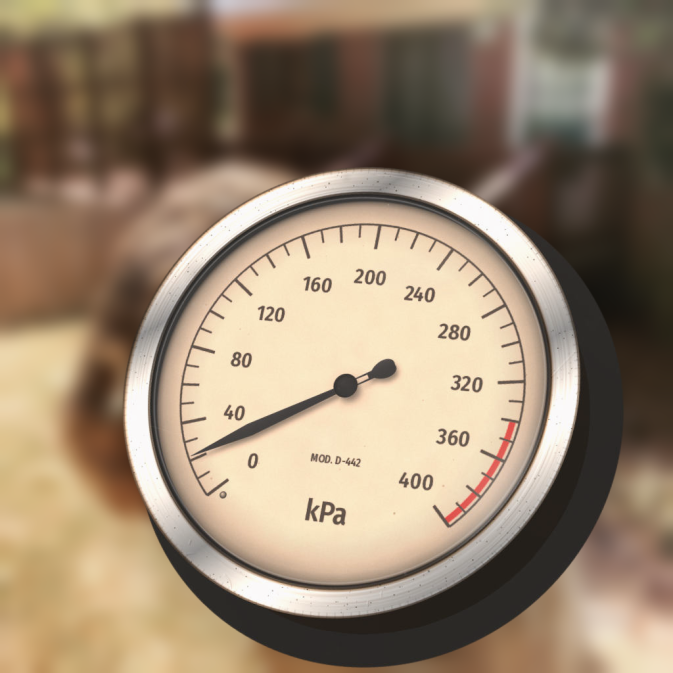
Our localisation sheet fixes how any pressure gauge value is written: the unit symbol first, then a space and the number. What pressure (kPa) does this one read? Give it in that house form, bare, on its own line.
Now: kPa 20
